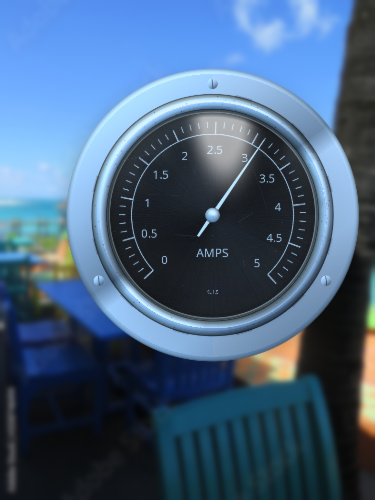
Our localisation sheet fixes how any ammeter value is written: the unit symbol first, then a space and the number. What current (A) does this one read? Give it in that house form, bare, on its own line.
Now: A 3.1
